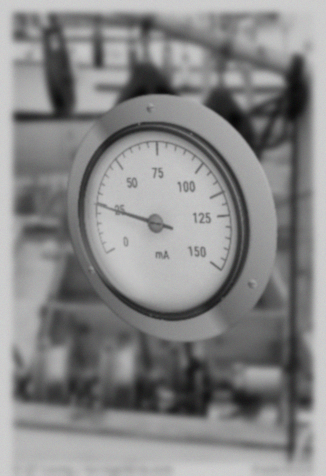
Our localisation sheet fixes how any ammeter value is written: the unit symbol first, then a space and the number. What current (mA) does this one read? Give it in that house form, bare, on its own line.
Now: mA 25
